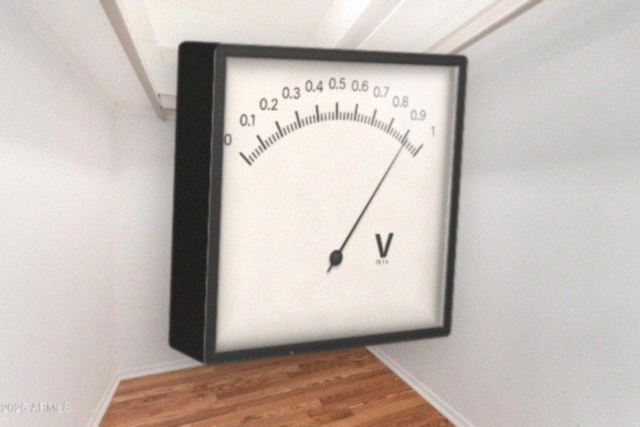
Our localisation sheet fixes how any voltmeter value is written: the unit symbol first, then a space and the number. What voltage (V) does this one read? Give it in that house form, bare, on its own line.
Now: V 0.9
